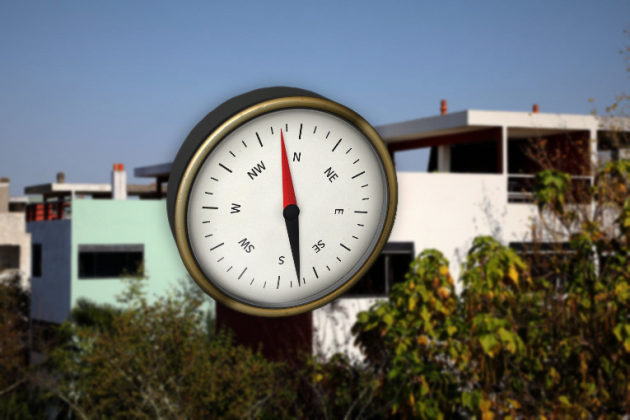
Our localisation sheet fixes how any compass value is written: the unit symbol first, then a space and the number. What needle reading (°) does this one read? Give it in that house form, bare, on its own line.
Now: ° 345
